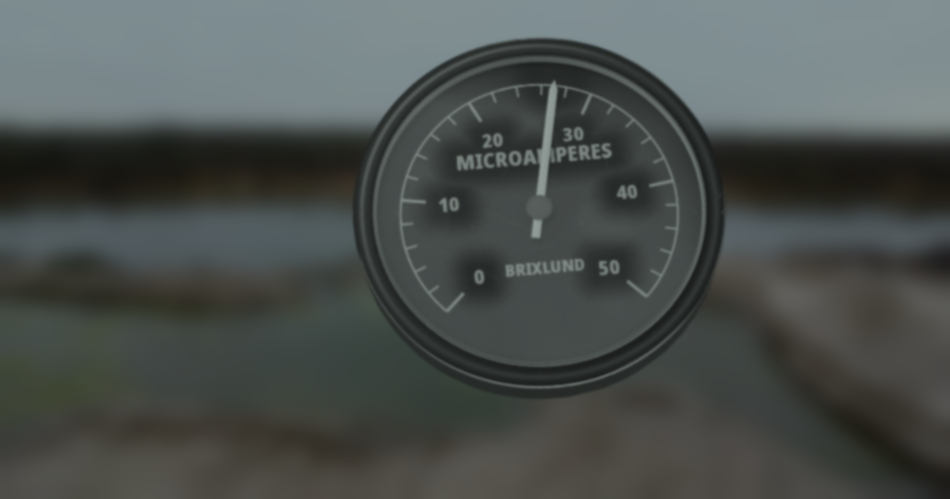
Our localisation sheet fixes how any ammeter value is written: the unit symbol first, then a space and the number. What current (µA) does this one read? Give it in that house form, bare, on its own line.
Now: µA 27
